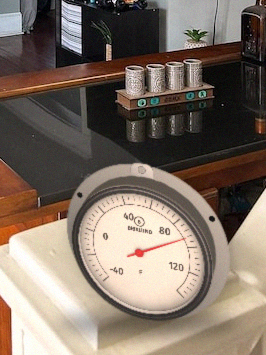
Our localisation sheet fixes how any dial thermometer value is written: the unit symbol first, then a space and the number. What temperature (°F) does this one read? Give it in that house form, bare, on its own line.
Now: °F 92
